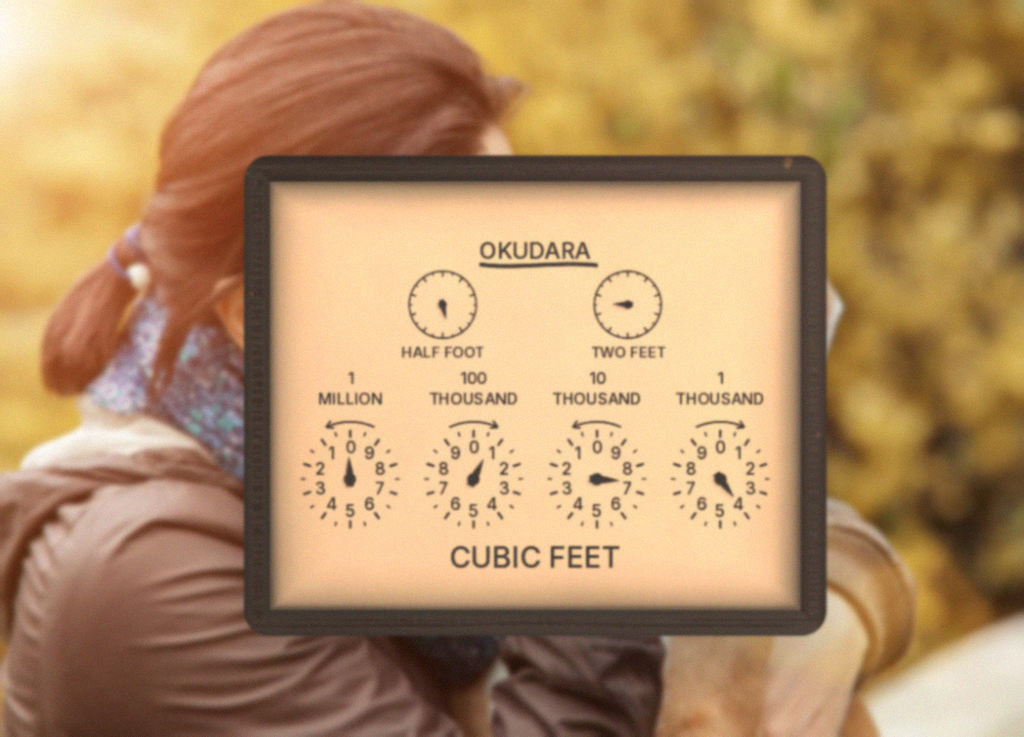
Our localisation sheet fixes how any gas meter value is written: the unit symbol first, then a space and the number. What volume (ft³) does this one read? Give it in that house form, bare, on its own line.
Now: ft³ 7400
